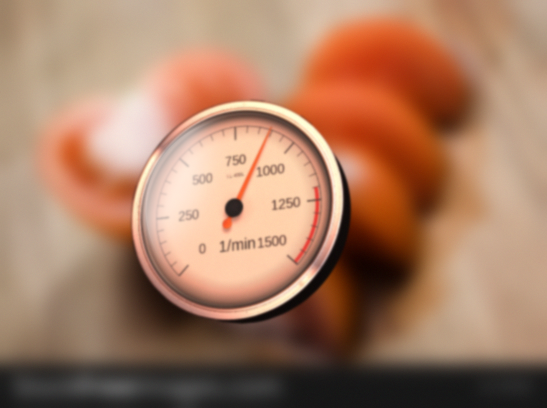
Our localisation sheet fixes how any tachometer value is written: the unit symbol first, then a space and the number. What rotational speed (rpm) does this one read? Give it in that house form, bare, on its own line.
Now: rpm 900
